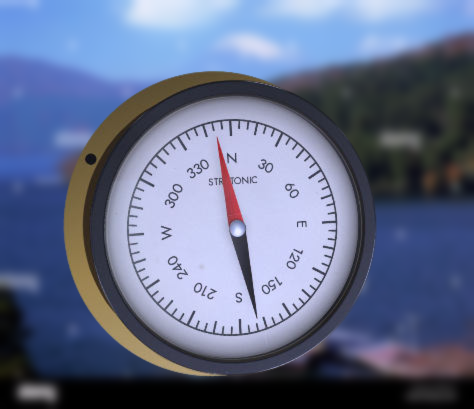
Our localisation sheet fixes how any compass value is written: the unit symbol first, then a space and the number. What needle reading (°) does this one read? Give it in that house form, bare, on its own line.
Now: ° 350
